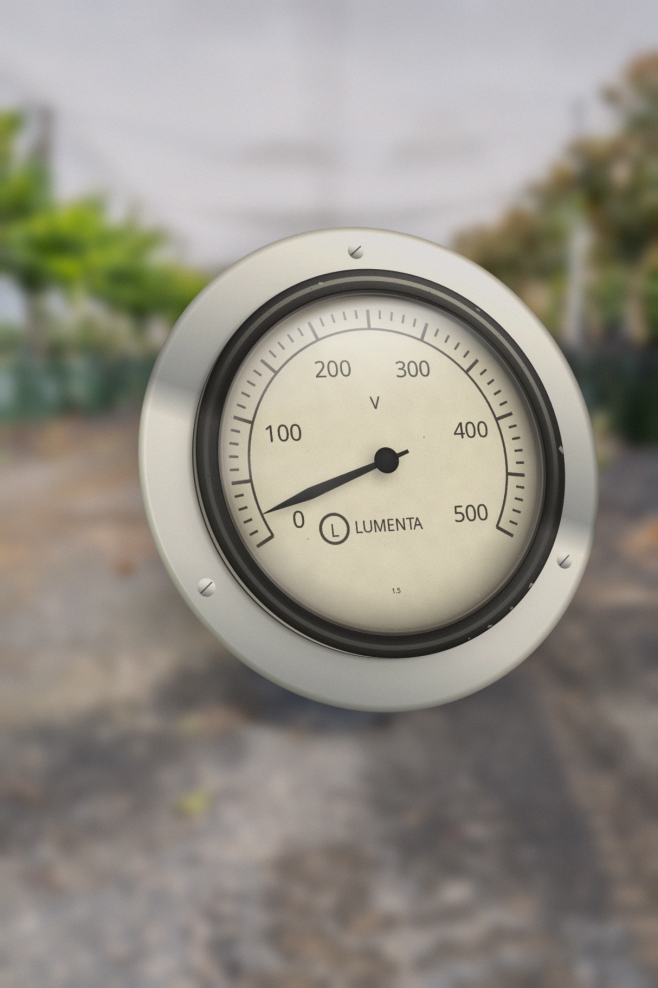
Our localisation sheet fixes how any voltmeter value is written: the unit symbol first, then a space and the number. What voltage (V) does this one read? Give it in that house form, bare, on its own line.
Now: V 20
